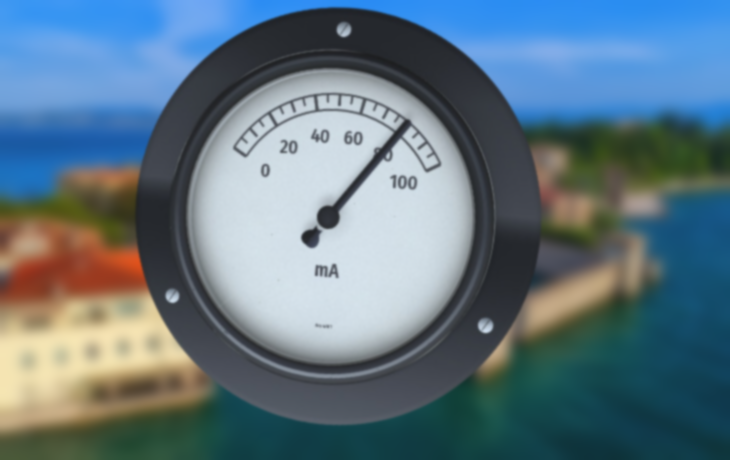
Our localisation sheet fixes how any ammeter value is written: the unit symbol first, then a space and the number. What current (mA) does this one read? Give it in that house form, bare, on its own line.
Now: mA 80
